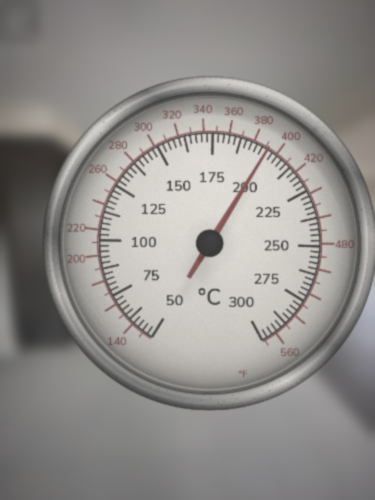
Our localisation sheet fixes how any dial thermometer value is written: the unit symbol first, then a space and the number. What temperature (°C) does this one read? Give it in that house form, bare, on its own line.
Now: °C 200
